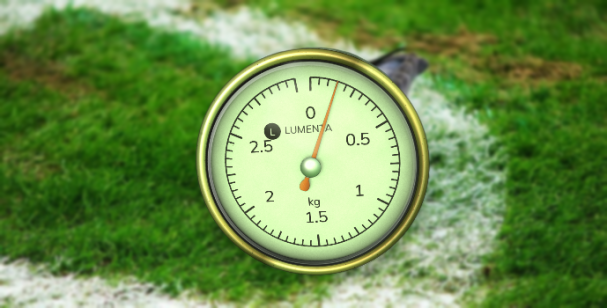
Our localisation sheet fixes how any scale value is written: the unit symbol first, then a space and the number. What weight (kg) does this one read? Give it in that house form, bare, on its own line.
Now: kg 0.15
